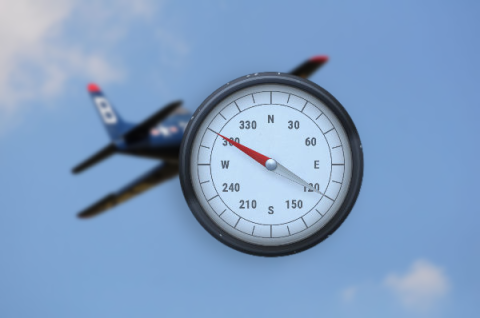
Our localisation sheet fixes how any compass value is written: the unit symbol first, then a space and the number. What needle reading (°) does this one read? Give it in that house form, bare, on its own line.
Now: ° 300
